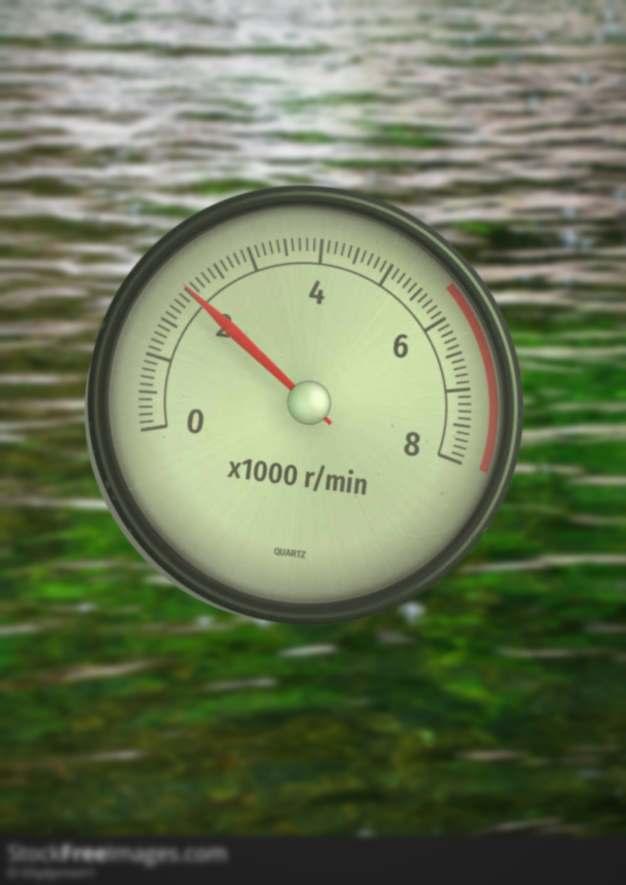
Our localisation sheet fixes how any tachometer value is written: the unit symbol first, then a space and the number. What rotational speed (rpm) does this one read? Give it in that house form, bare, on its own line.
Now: rpm 2000
